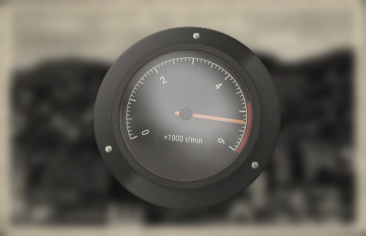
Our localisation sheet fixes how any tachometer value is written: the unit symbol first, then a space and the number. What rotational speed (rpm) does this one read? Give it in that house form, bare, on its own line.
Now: rpm 5300
